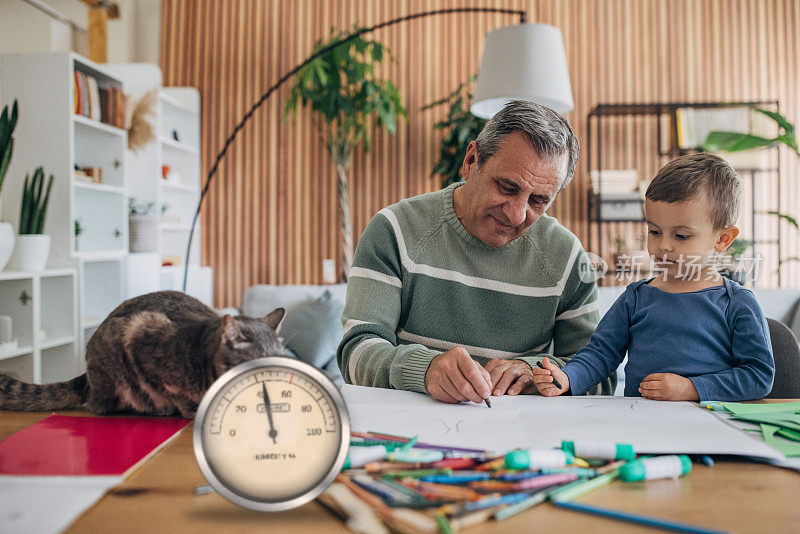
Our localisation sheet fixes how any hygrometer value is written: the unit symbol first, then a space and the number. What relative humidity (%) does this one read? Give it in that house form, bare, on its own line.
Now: % 44
